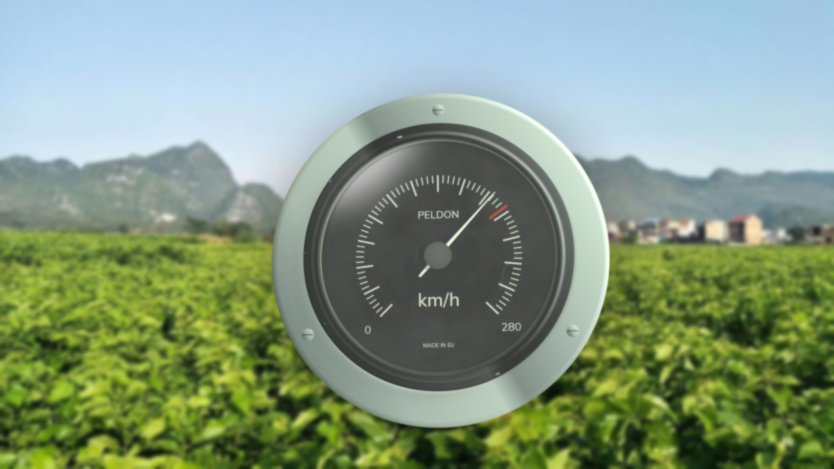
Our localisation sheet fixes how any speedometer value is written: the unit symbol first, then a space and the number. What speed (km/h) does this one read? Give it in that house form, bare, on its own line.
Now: km/h 184
